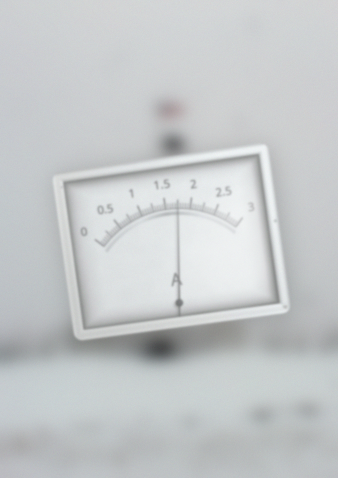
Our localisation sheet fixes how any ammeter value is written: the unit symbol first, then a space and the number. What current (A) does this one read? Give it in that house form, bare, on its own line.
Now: A 1.75
